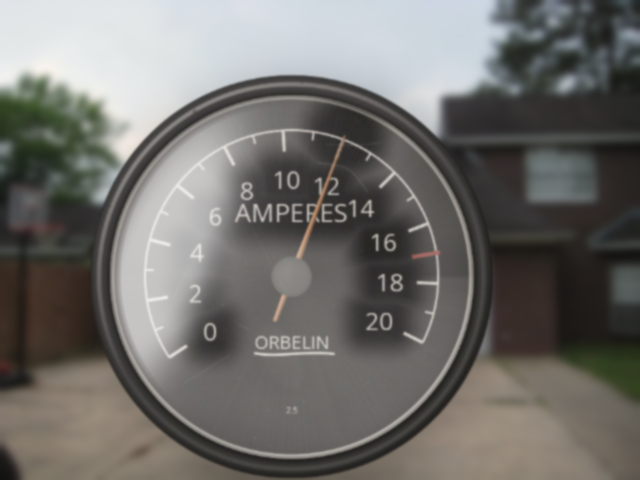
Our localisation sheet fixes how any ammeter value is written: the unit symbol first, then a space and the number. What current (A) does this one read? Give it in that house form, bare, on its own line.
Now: A 12
